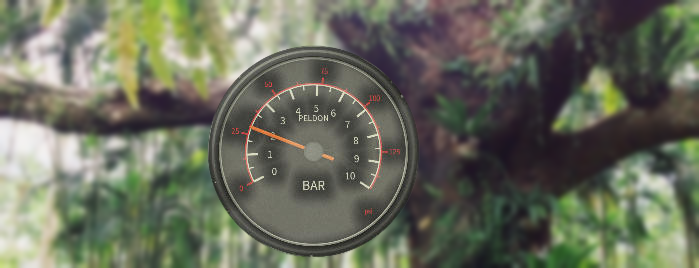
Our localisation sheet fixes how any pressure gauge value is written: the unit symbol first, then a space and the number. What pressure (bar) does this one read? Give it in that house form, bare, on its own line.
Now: bar 2
